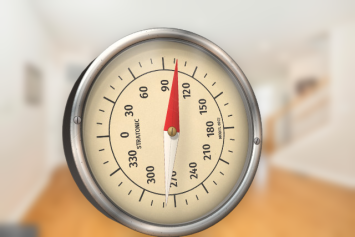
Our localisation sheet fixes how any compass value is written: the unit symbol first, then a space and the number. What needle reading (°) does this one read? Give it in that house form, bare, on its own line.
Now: ° 100
